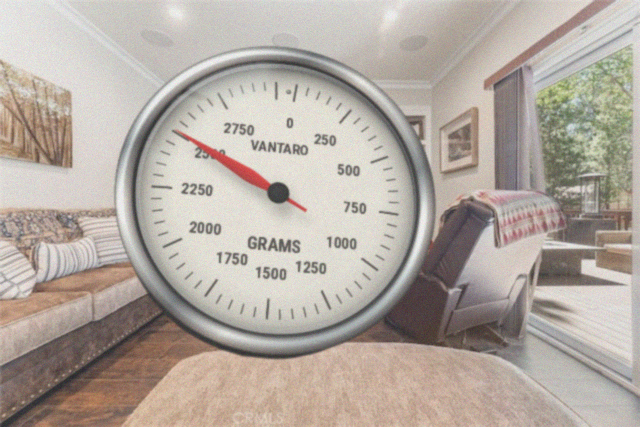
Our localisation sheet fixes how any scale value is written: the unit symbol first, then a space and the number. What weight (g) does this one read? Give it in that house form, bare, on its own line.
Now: g 2500
